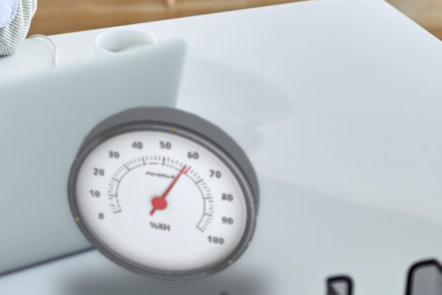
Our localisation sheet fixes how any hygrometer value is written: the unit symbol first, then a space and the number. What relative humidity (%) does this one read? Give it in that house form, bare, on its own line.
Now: % 60
